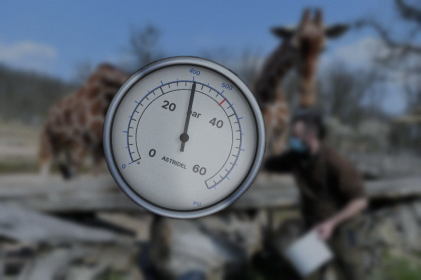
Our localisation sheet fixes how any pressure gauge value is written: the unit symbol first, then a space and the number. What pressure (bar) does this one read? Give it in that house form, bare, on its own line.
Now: bar 28
